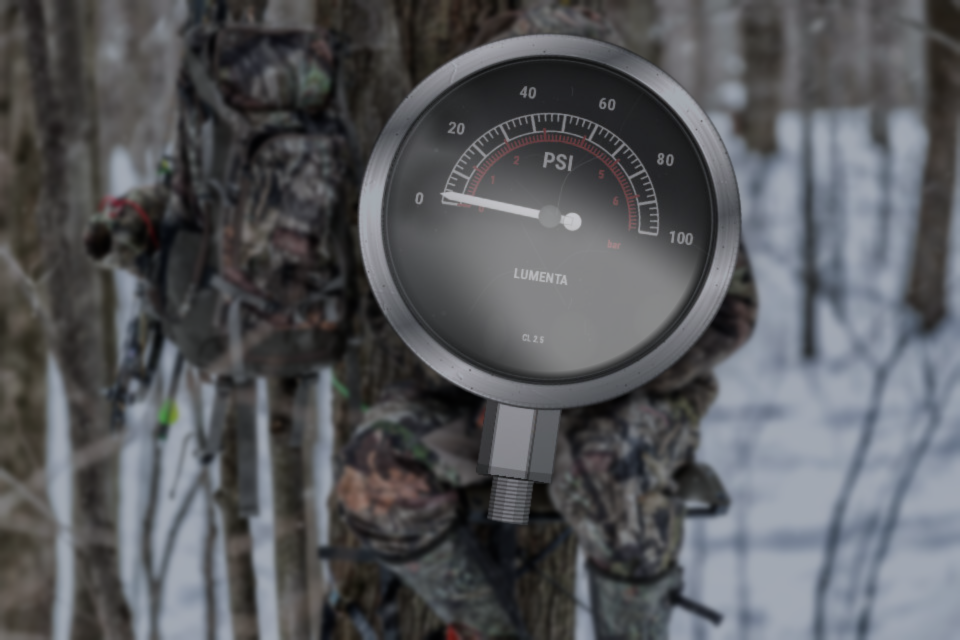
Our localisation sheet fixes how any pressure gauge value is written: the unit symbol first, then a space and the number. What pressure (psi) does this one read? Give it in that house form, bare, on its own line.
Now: psi 2
